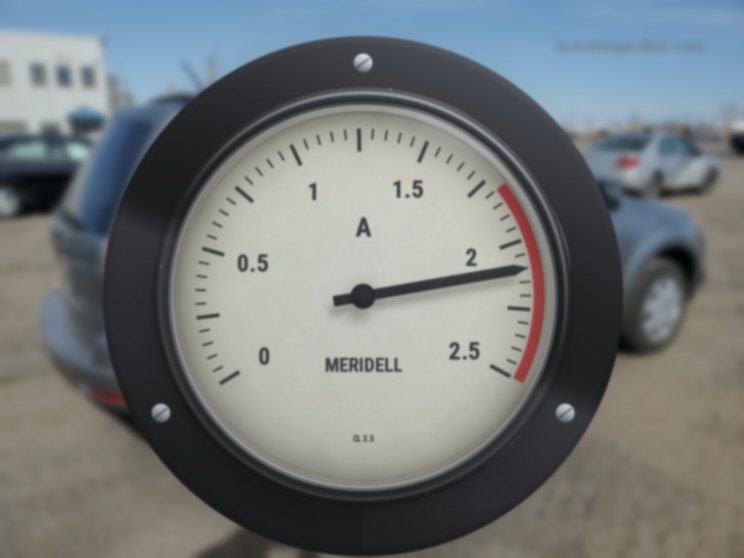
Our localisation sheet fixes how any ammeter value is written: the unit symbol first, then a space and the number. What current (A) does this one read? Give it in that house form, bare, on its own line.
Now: A 2.1
